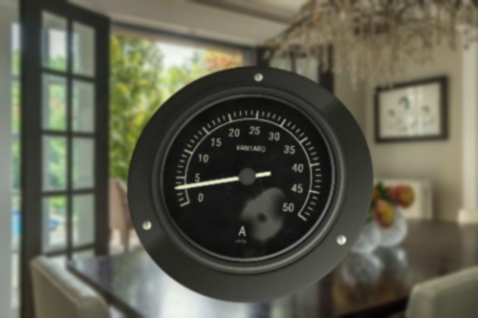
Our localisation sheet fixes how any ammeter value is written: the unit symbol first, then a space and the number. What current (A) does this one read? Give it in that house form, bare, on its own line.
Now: A 3
